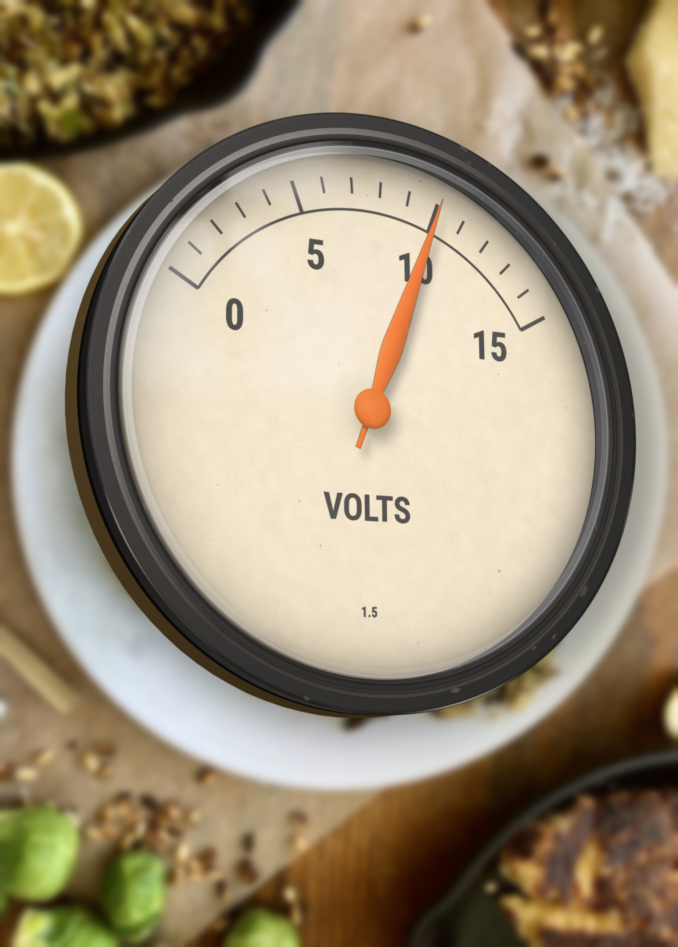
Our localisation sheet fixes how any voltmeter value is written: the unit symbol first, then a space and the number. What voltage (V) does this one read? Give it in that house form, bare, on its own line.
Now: V 10
